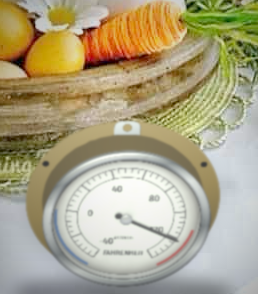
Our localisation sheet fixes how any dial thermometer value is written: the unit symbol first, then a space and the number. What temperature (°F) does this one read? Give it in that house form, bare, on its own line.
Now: °F 120
